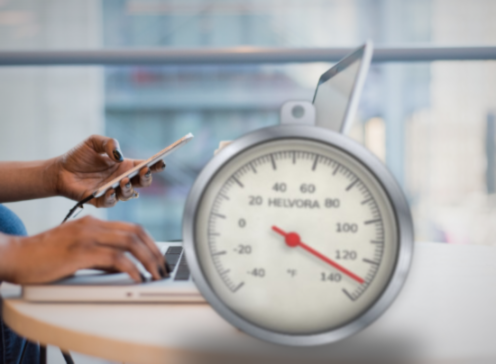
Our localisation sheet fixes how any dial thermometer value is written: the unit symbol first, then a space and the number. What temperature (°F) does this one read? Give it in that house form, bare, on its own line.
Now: °F 130
